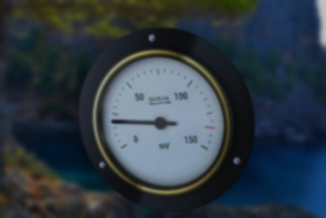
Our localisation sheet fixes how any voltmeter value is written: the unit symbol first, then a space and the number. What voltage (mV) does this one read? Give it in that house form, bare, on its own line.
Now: mV 20
